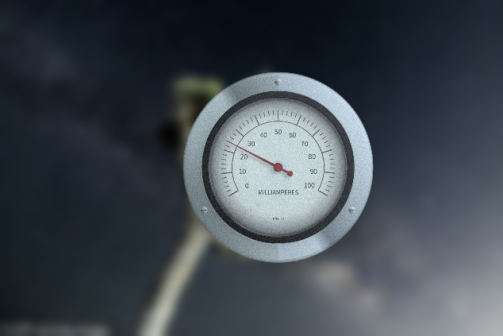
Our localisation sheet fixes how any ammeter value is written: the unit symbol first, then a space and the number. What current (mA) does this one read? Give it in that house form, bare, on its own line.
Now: mA 24
